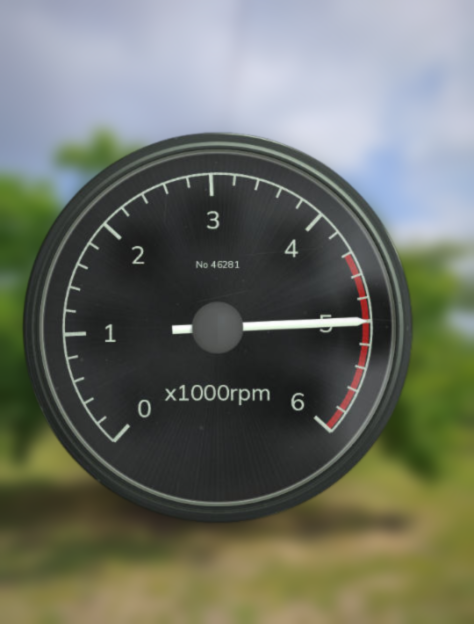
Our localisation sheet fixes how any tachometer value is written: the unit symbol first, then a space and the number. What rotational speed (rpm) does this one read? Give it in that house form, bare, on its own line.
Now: rpm 5000
